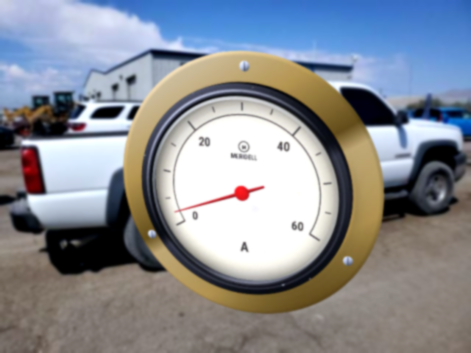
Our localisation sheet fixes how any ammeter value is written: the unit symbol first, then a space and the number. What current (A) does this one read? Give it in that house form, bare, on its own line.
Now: A 2.5
